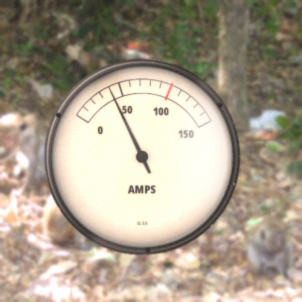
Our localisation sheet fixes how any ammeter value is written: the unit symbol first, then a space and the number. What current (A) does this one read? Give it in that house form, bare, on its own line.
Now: A 40
